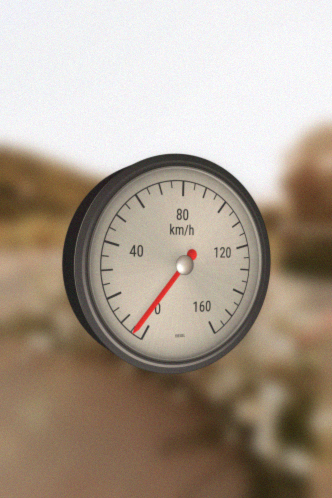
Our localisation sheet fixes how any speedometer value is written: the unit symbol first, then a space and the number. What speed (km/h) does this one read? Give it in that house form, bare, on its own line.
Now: km/h 5
